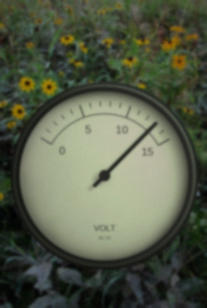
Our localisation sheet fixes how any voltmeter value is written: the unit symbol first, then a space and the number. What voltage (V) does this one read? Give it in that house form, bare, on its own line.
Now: V 13
